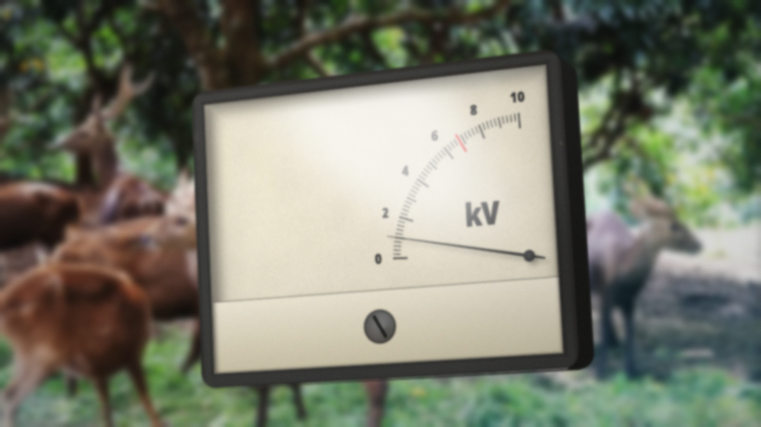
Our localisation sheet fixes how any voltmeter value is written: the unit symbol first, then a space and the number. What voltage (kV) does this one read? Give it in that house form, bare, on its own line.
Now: kV 1
